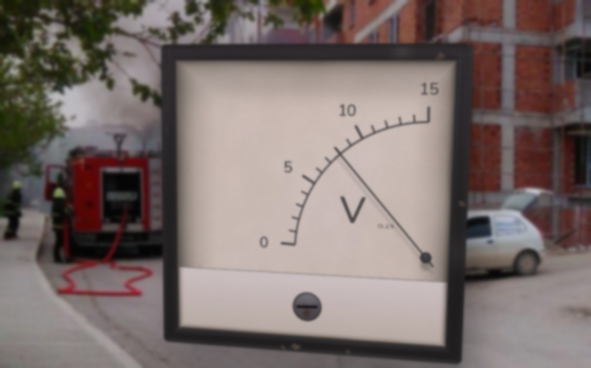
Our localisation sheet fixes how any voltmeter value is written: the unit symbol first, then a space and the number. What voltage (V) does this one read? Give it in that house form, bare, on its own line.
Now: V 8
